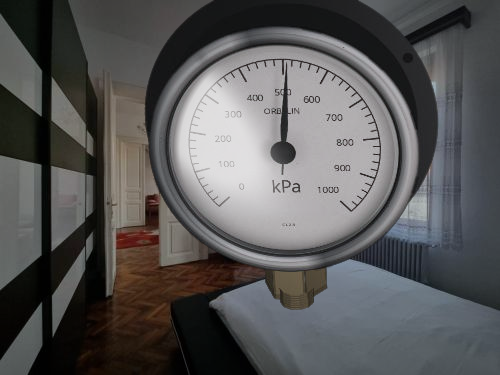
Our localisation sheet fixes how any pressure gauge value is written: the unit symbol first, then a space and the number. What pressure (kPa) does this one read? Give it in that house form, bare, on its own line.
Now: kPa 510
